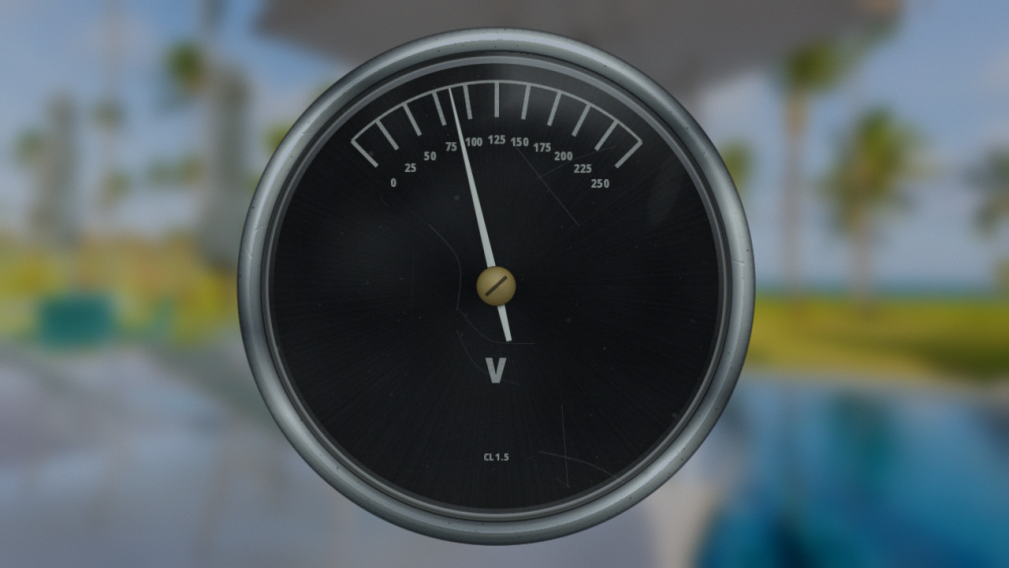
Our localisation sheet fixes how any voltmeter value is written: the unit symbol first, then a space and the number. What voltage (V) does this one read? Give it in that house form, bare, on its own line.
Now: V 87.5
